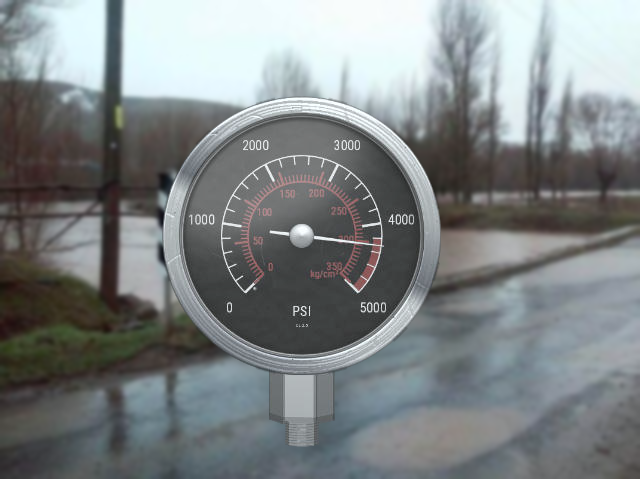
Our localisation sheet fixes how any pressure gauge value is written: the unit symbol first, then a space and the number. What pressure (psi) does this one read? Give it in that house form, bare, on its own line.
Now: psi 4300
